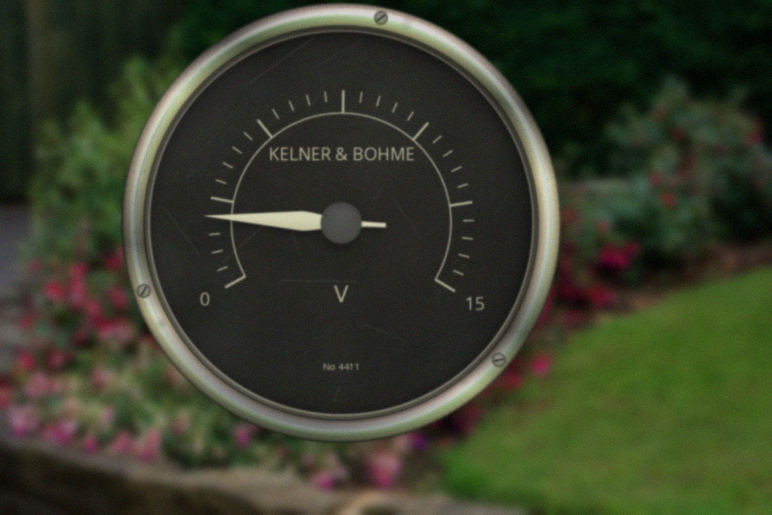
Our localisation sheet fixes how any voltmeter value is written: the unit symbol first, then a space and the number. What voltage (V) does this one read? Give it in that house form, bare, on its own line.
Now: V 2
